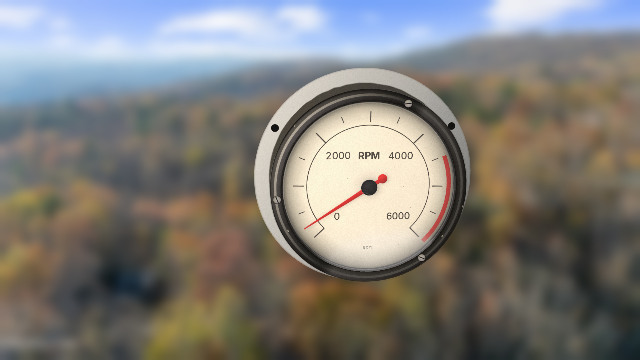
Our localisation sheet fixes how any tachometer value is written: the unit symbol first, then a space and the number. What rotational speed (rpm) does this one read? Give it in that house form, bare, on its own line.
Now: rpm 250
